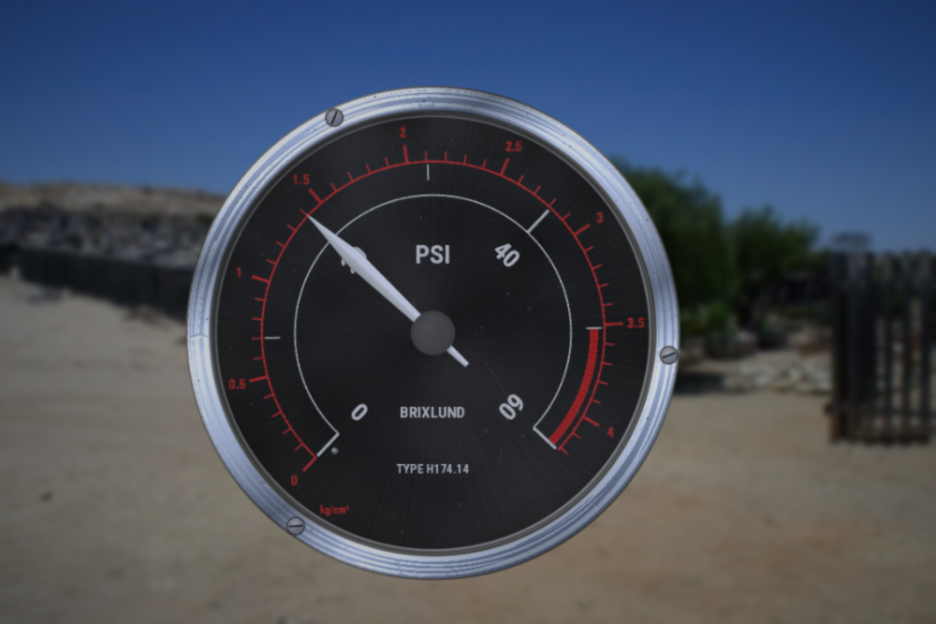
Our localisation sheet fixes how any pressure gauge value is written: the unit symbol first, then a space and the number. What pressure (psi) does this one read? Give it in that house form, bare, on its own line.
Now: psi 20
